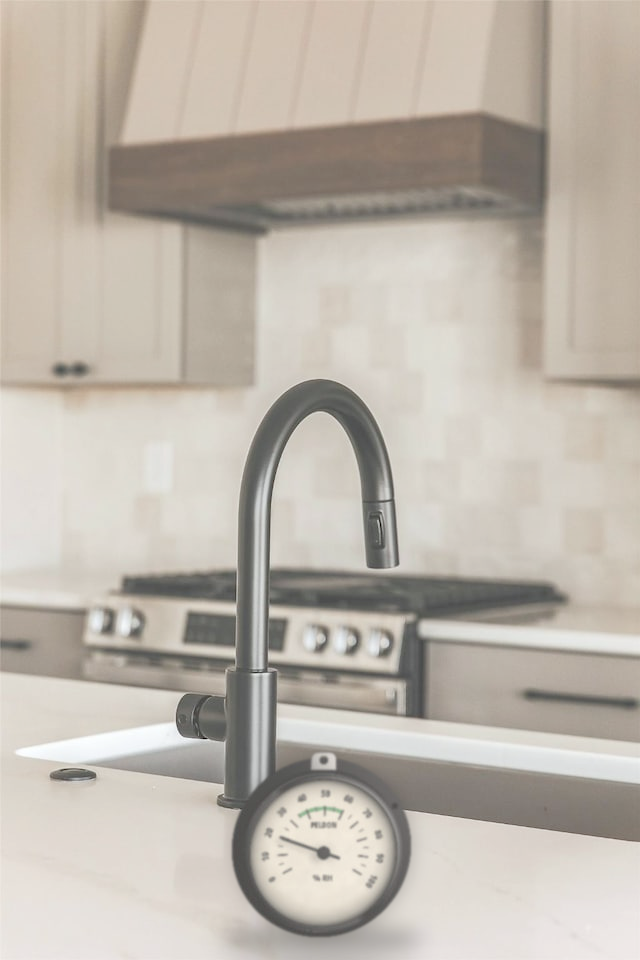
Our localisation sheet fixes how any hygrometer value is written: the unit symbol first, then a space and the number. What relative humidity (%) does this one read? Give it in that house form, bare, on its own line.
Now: % 20
